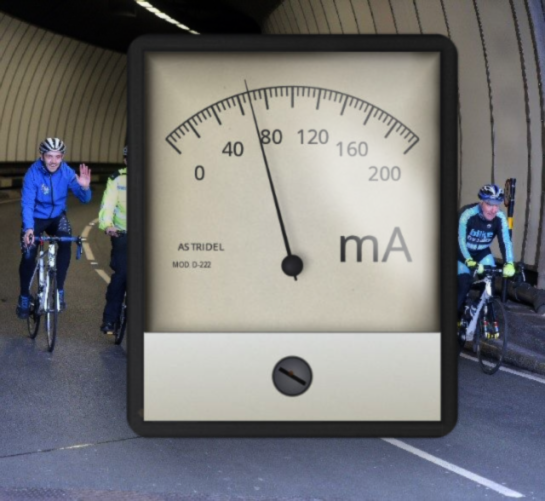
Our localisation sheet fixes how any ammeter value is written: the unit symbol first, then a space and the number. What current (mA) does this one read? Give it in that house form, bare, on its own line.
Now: mA 68
